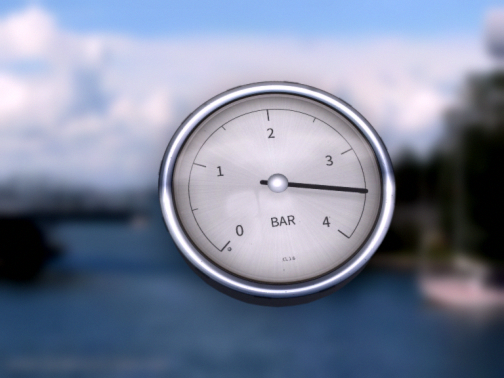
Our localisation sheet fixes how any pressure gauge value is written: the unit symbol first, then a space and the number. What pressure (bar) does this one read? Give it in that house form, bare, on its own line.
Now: bar 3.5
